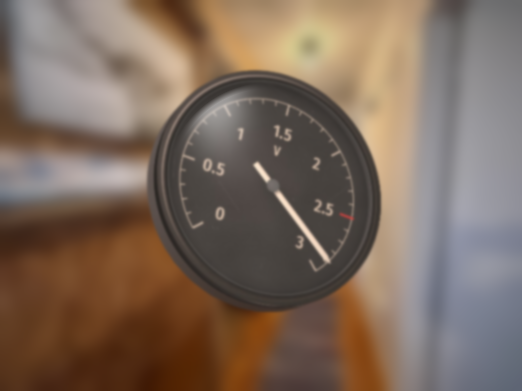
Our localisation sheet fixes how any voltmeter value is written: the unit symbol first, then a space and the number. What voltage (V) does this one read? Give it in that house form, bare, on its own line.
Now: V 2.9
